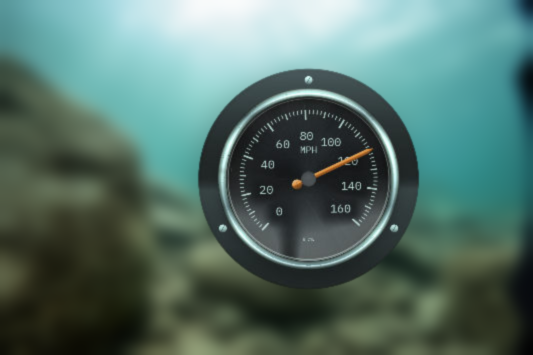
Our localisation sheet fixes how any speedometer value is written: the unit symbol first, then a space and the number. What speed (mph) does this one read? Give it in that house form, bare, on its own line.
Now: mph 120
